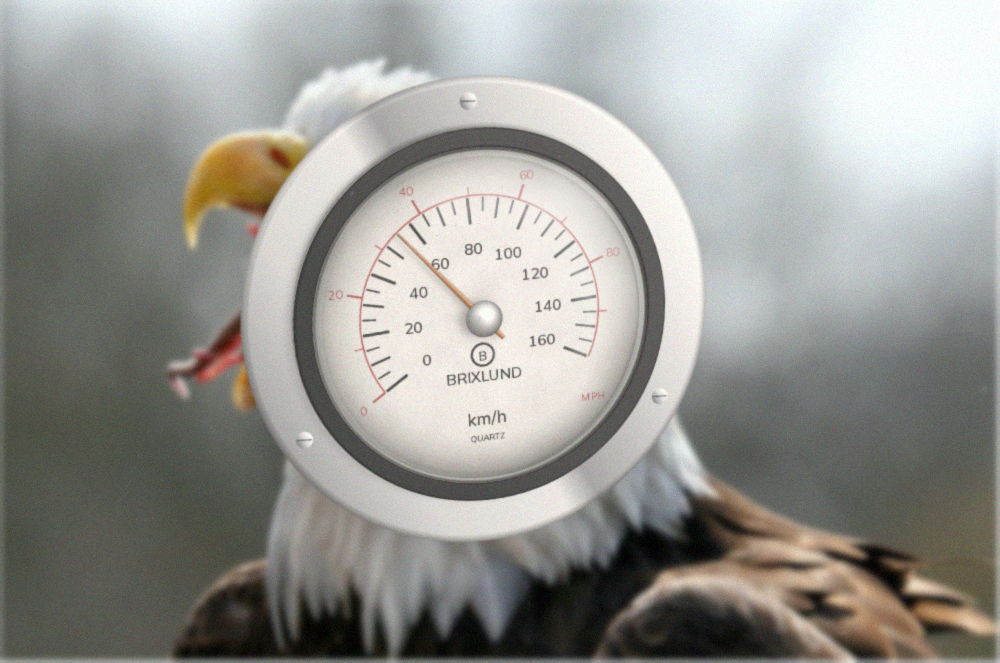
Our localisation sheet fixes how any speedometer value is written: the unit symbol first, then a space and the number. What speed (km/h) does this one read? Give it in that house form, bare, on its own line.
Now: km/h 55
